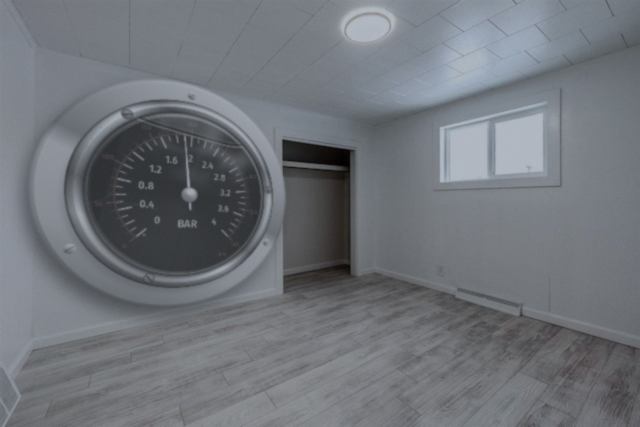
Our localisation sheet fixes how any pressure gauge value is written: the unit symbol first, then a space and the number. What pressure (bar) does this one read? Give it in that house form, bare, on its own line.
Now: bar 1.9
